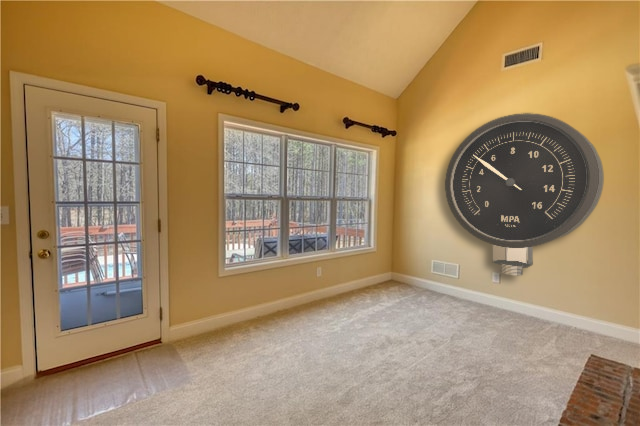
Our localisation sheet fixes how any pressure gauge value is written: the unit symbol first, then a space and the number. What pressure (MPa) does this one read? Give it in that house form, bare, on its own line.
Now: MPa 5
